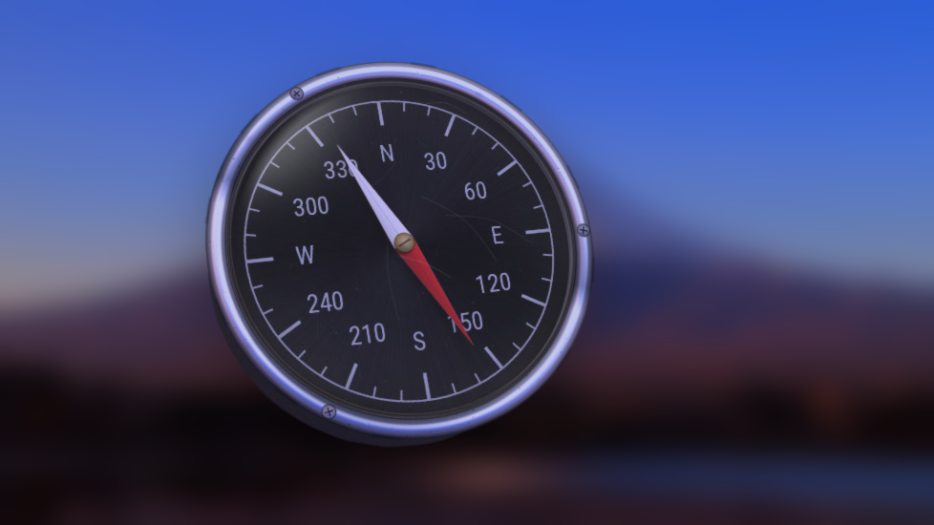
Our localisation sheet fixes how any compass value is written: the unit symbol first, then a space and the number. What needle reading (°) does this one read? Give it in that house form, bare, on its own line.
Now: ° 155
